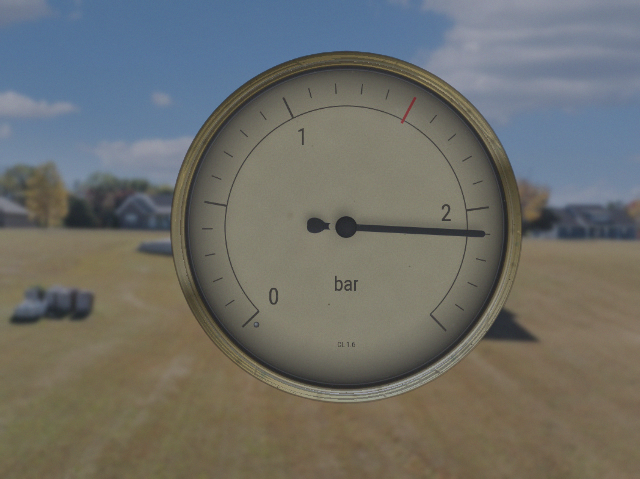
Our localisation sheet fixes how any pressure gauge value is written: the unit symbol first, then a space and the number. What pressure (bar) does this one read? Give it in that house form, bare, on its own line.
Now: bar 2.1
